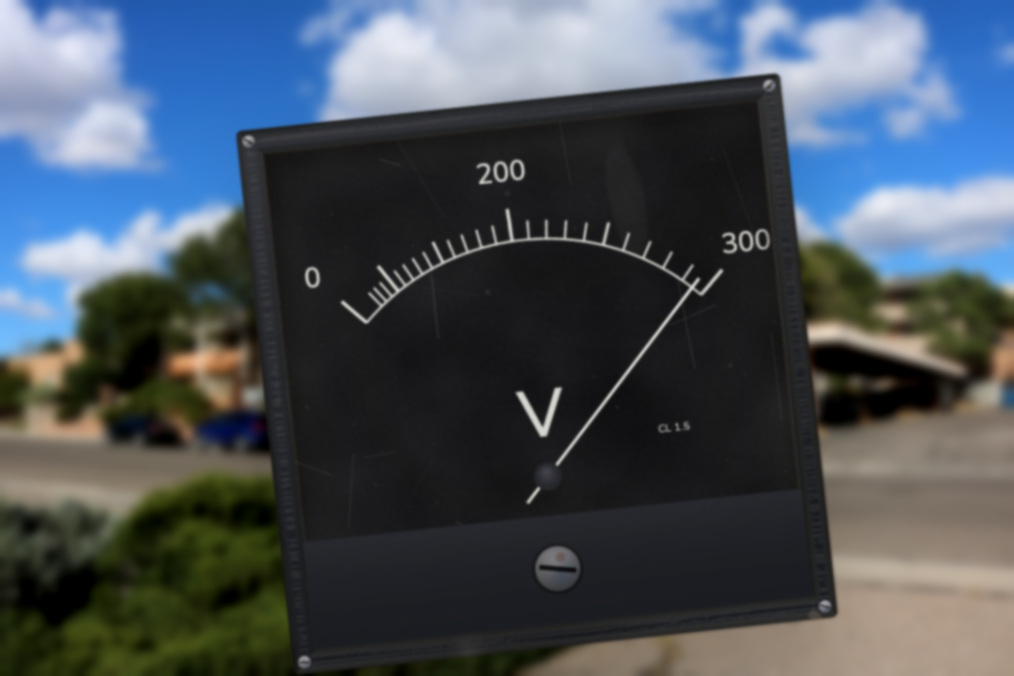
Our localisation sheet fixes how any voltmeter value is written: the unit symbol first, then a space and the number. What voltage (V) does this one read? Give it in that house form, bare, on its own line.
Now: V 295
